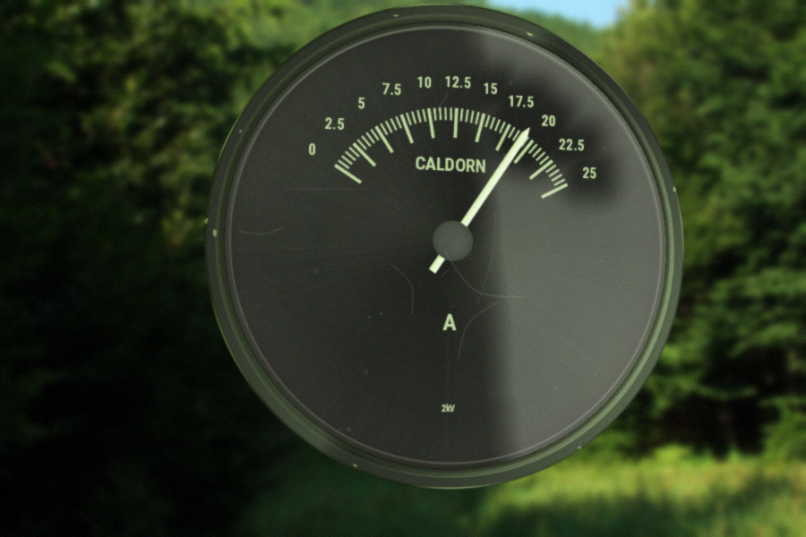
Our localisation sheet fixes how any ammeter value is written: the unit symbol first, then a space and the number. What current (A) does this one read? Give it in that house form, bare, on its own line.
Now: A 19
